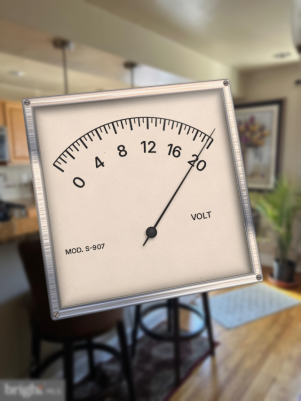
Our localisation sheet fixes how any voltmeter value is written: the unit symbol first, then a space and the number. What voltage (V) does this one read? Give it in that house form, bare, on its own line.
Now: V 19.5
